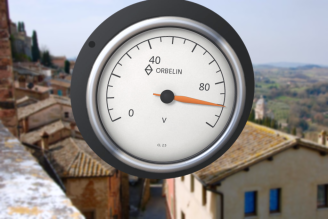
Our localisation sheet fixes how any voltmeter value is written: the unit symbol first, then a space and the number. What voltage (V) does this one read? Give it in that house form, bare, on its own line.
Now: V 90
